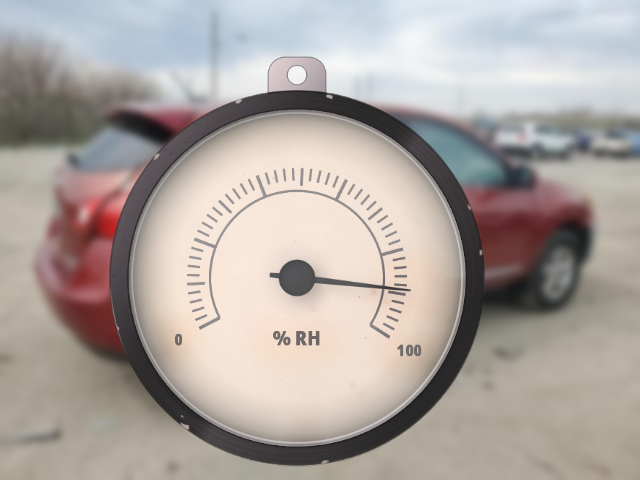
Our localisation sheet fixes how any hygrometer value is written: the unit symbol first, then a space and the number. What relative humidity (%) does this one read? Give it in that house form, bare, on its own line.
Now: % 89
